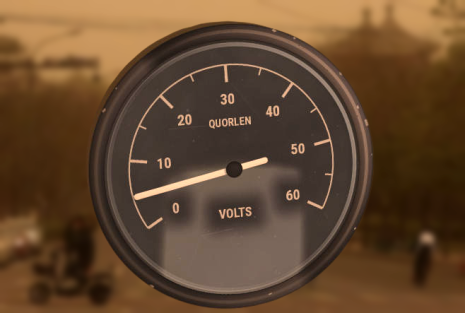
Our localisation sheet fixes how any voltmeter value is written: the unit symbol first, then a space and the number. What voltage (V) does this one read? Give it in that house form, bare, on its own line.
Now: V 5
